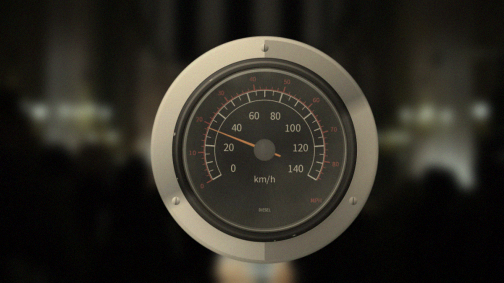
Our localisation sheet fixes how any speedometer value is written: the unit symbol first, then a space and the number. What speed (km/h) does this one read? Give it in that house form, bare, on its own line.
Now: km/h 30
